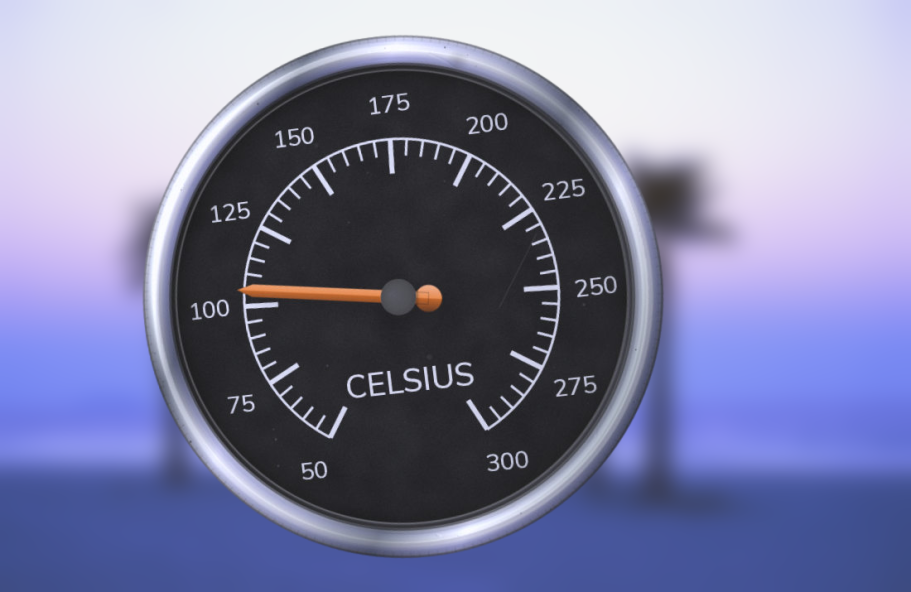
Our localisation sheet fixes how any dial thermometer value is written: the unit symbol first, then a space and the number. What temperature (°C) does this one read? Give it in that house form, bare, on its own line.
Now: °C 105
